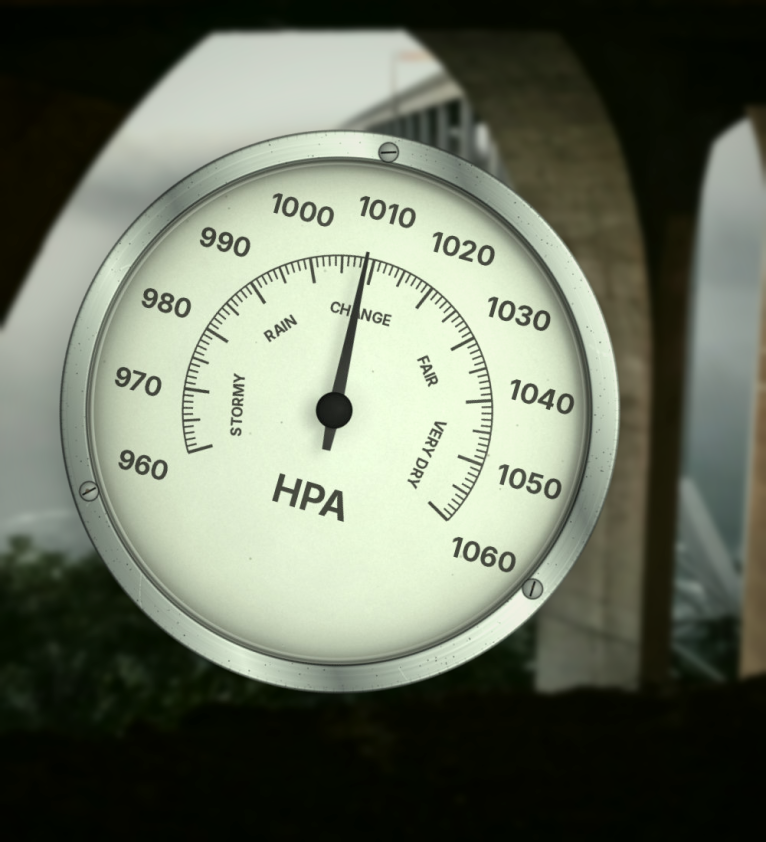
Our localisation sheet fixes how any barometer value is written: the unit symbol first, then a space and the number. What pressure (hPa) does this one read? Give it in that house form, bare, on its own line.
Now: hPa 1009
